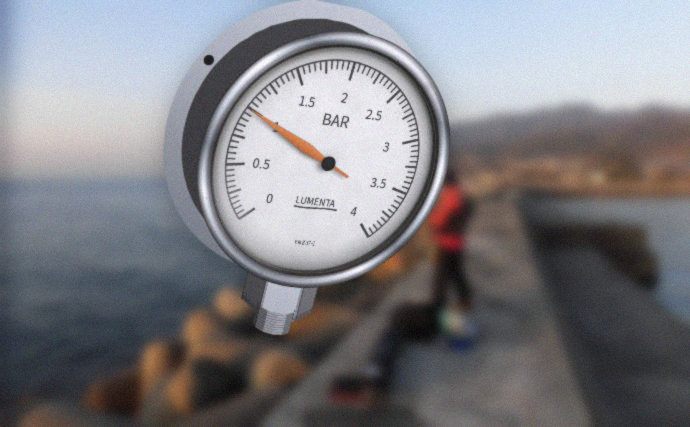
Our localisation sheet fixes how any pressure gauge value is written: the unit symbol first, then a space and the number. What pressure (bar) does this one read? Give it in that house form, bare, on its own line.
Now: bar 1
